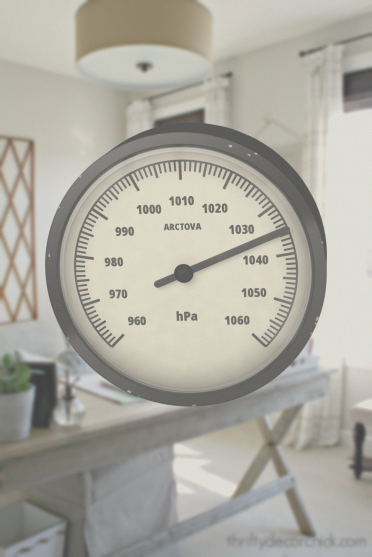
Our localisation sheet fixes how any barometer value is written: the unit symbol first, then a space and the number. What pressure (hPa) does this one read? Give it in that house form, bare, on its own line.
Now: hPa 1035
